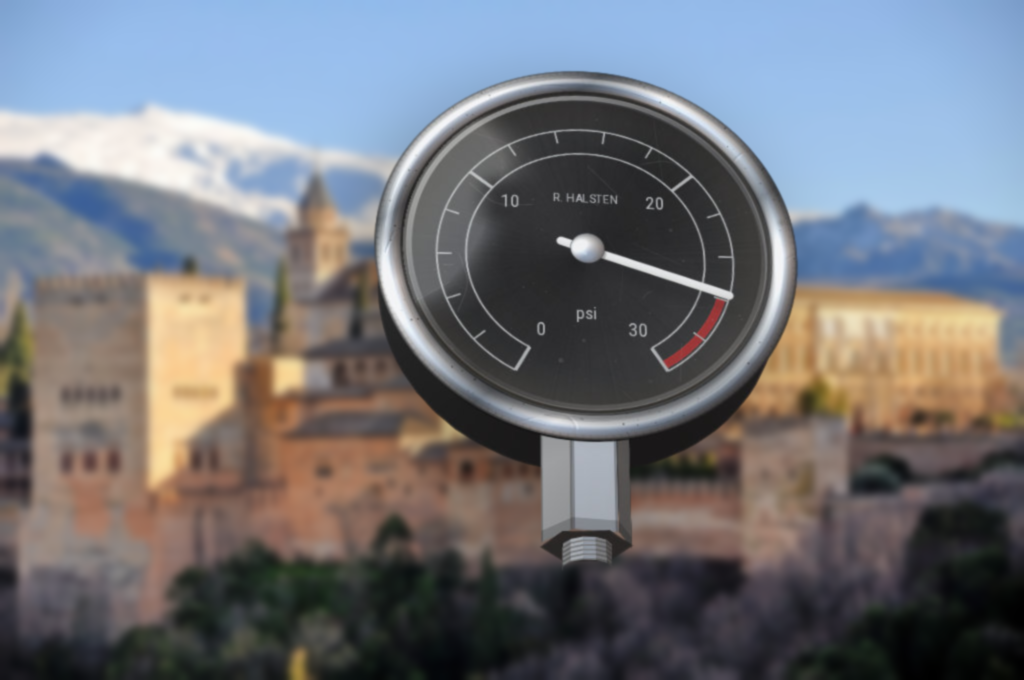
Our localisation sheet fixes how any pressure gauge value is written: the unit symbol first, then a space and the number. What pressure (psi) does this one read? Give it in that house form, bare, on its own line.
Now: psi 26
